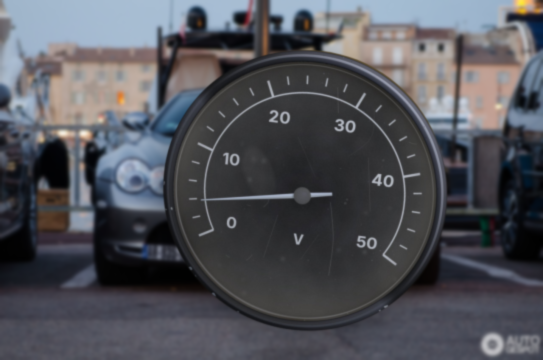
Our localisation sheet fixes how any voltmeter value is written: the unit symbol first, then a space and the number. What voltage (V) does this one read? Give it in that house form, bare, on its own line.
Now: V 4
